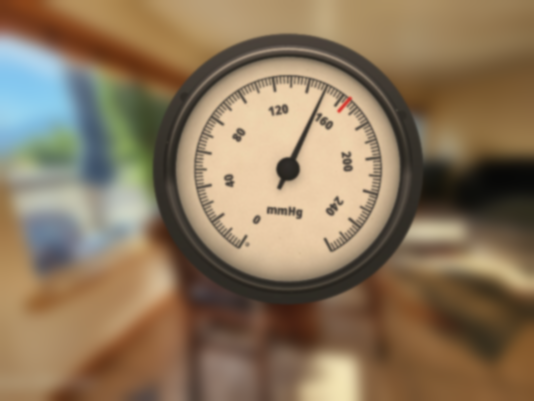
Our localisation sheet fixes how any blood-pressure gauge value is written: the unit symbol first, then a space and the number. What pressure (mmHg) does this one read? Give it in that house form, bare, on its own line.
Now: mmHg 150
